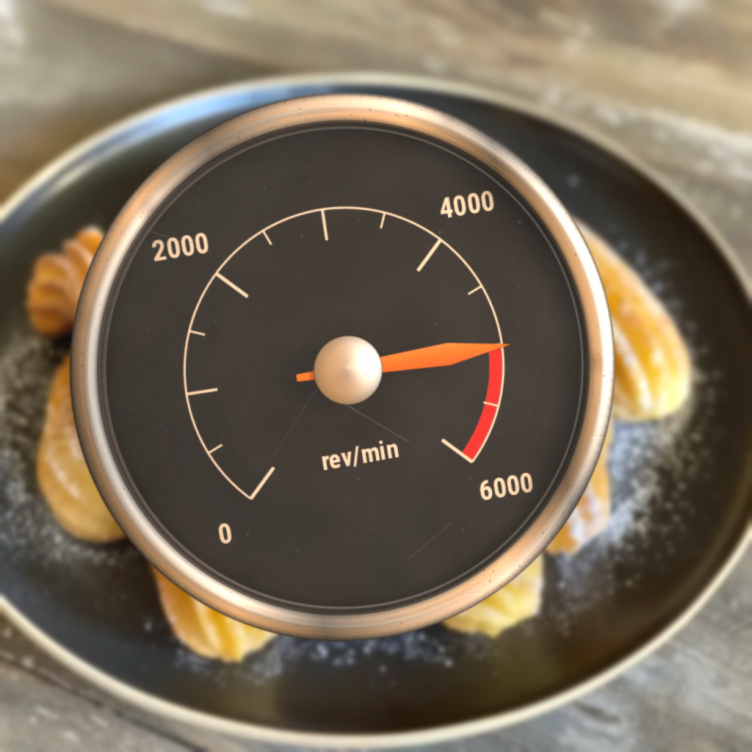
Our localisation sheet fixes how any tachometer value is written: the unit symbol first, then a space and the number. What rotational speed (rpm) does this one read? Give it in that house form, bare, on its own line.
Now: rpm 5000
